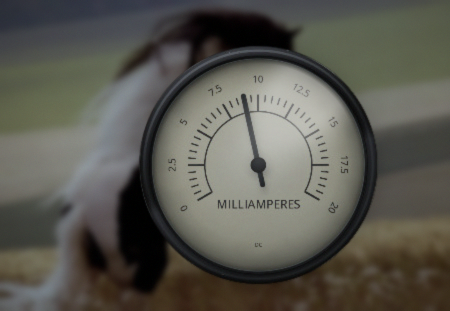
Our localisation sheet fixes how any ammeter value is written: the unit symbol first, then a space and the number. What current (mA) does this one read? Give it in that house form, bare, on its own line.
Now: mA 9
